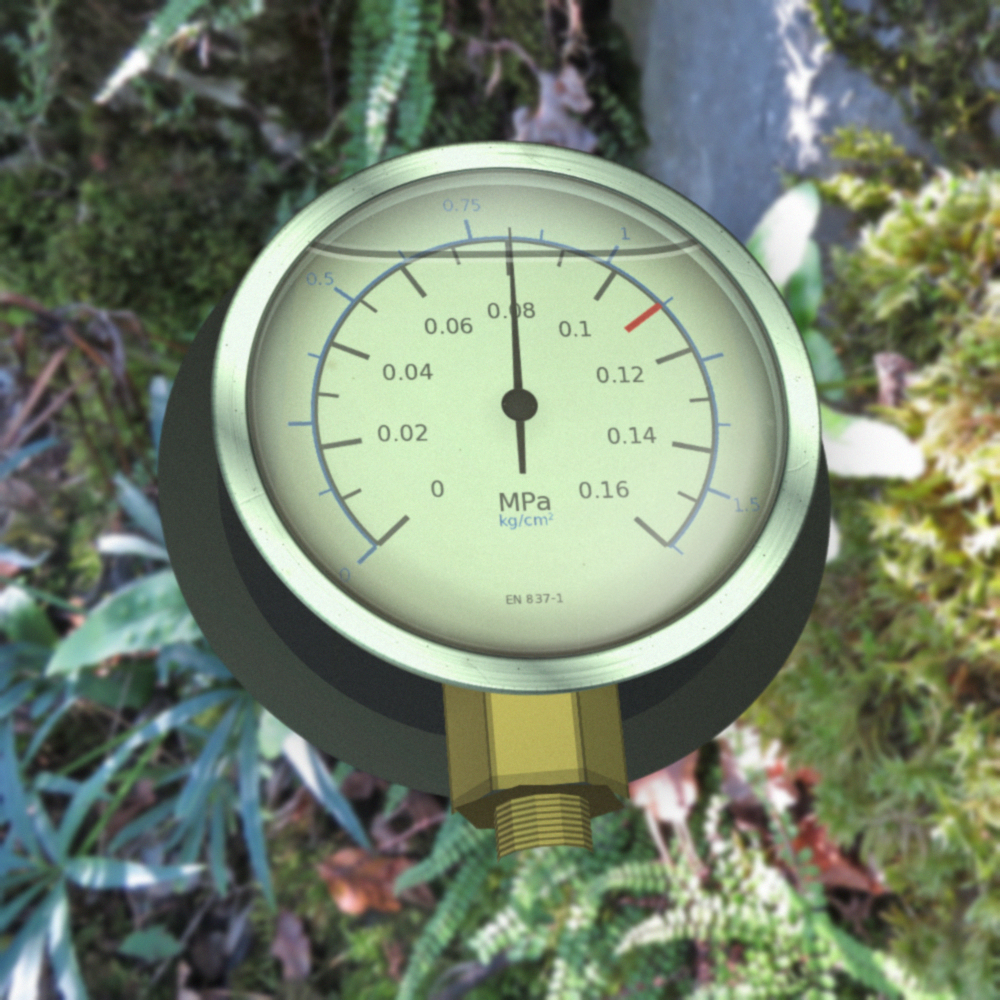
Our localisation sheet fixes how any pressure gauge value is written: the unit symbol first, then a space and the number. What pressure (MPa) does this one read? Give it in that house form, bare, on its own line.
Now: MPa 0.08
